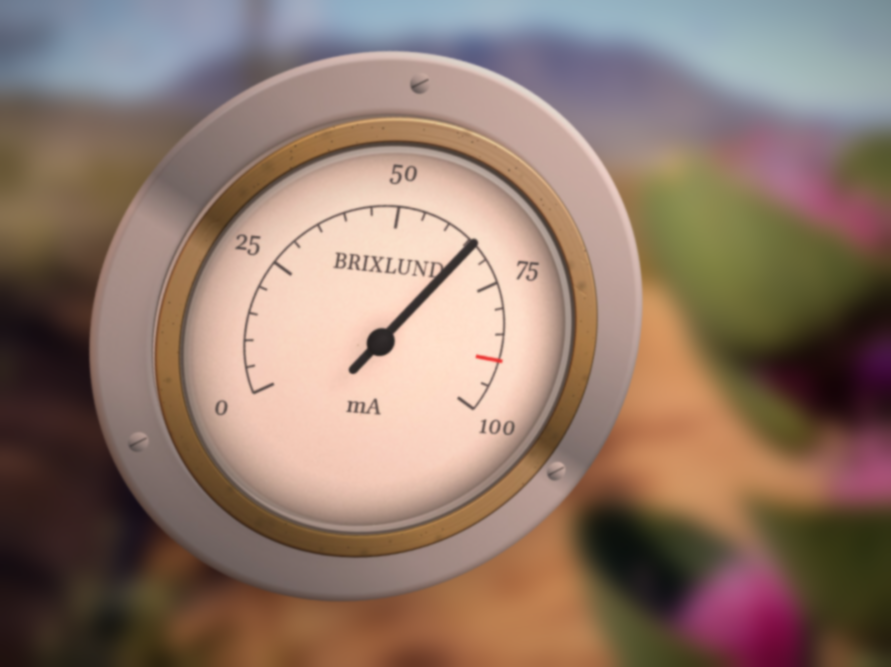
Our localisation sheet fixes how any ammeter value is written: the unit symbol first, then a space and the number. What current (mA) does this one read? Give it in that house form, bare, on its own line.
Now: mA 65
